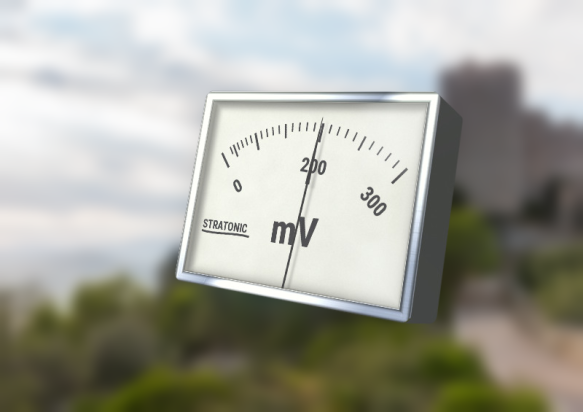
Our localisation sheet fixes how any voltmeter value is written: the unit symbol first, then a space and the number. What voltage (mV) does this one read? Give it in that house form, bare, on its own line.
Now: mV 200
